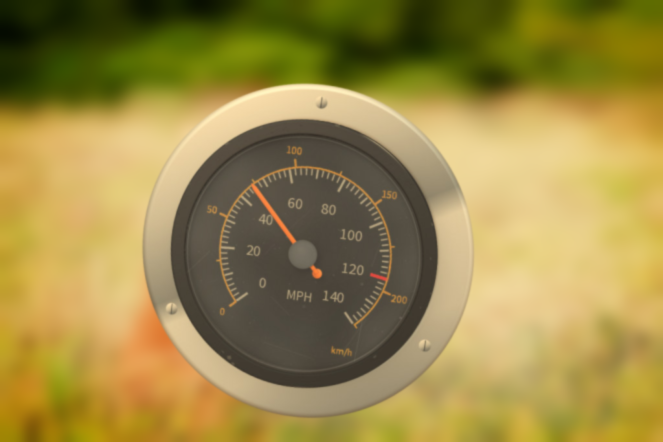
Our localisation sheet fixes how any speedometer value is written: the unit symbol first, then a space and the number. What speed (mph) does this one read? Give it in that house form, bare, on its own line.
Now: mph 46
